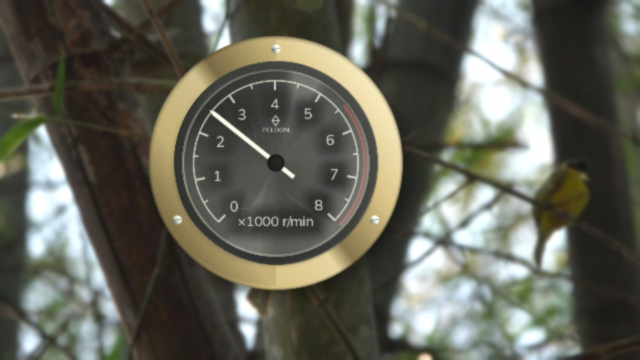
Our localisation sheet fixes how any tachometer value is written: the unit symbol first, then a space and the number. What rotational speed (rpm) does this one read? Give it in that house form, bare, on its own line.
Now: rpm 2500
